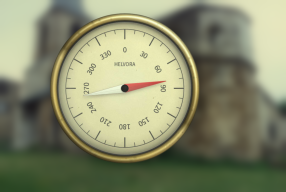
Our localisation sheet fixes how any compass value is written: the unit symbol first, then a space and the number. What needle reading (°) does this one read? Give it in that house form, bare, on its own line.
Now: ° 80
